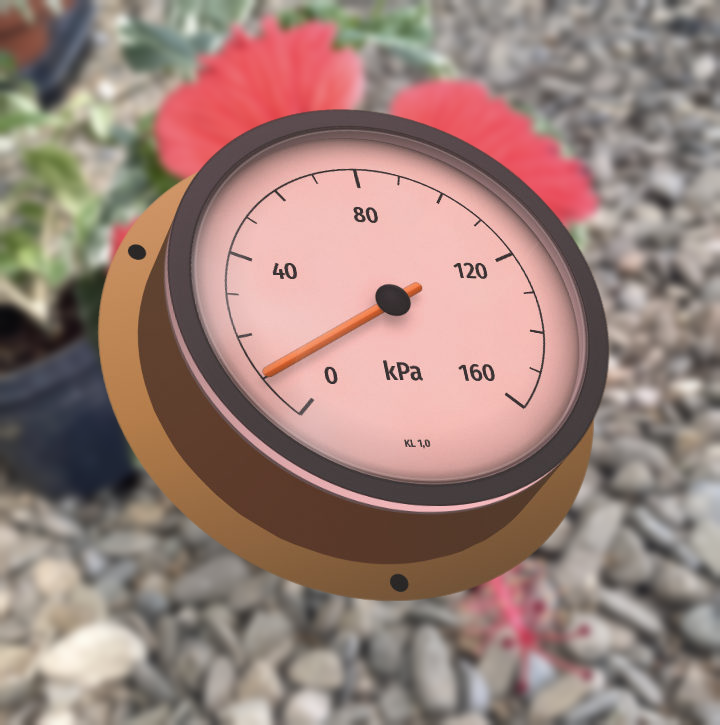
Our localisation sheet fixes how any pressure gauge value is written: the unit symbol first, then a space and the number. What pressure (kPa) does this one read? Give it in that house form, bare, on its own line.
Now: kPa 10
